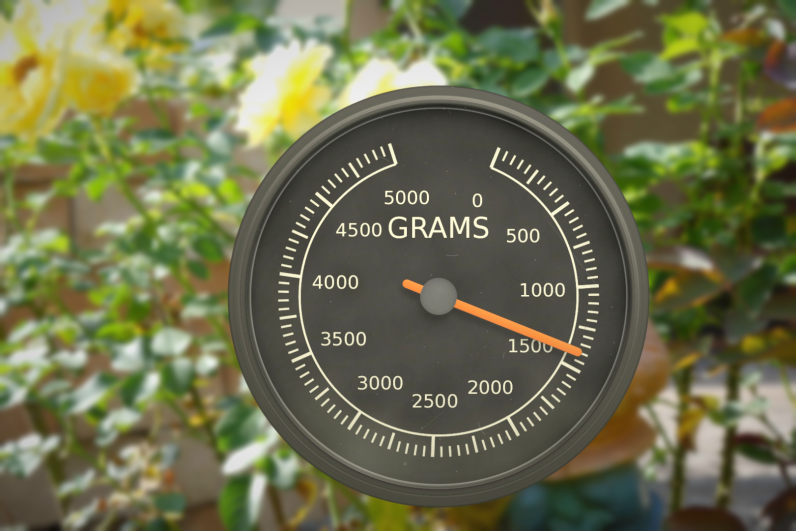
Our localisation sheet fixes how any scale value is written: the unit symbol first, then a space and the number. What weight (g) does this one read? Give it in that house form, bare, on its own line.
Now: g 1400
